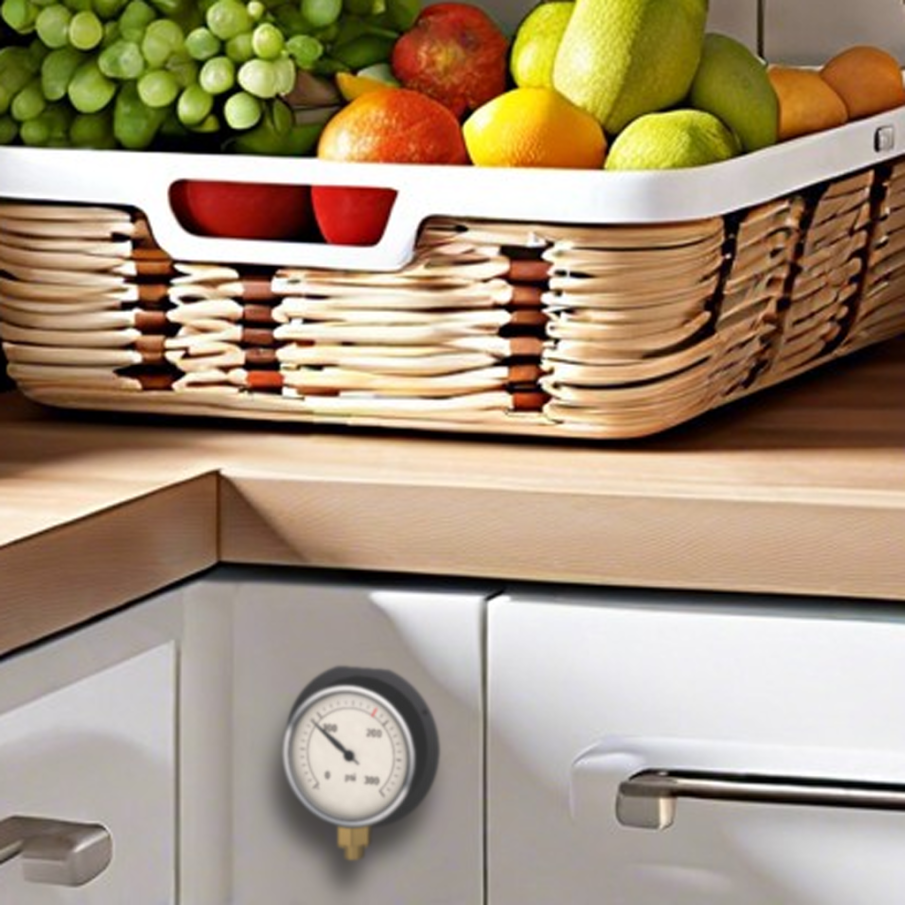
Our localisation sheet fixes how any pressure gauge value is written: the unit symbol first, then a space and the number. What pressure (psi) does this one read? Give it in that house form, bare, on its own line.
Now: psi 90
